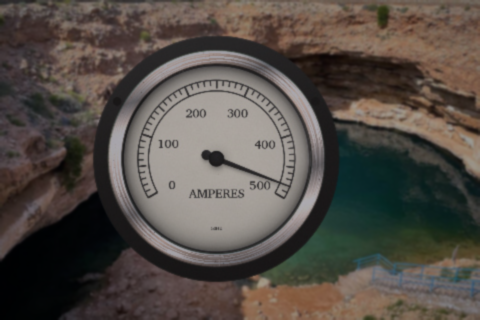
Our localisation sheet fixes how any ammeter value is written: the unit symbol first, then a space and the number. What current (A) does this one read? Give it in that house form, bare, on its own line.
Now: A 480
